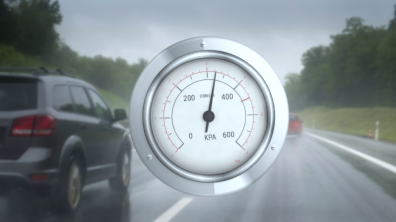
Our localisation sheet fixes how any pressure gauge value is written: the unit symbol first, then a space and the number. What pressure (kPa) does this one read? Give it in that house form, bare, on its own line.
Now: kPa 325
